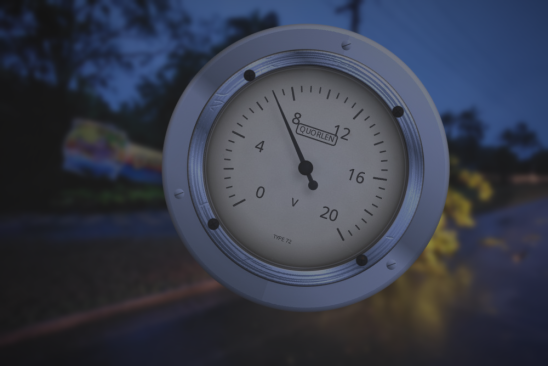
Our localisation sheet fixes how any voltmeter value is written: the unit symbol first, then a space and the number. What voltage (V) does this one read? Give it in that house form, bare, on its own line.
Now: V 7
